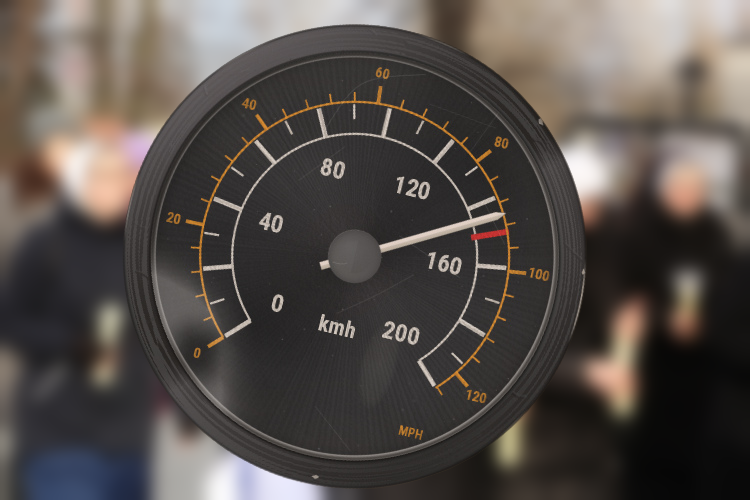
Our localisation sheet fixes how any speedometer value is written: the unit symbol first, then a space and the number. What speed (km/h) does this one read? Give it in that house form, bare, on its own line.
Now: km/h 145
